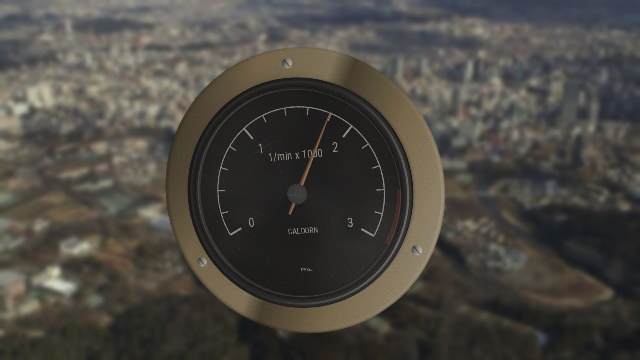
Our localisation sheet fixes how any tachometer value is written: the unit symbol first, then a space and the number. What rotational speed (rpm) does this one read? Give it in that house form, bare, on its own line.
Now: rpm 1800
